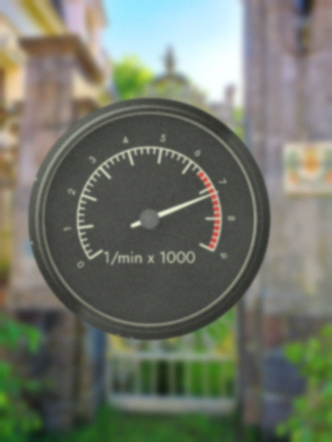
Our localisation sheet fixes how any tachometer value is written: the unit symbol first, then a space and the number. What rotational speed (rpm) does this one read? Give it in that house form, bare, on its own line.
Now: rpm 7200
